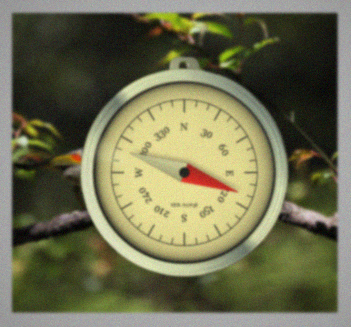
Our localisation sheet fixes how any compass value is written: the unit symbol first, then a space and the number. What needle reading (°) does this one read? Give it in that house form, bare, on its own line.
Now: ° 110
